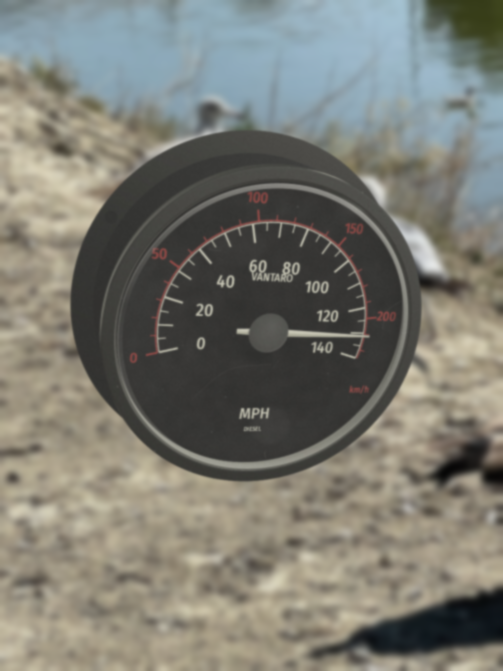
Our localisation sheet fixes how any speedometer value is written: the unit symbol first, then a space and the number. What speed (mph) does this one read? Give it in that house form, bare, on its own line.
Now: mph 130
